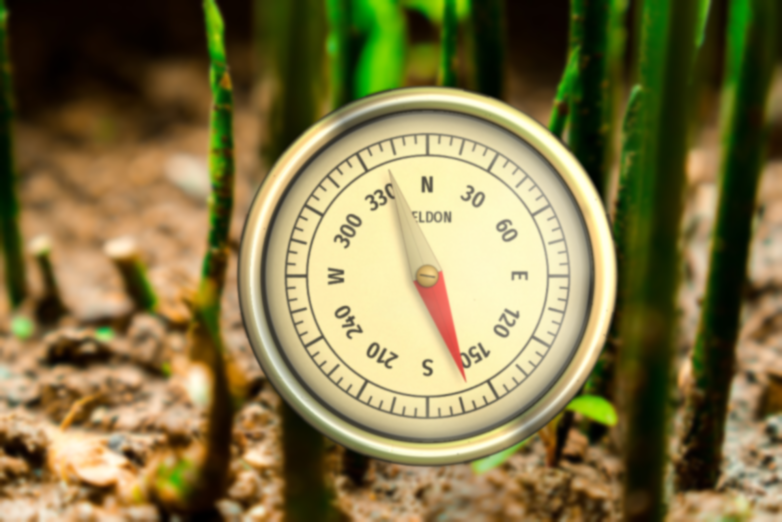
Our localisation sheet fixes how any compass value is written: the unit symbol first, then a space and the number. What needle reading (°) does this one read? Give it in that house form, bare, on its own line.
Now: ° 160
